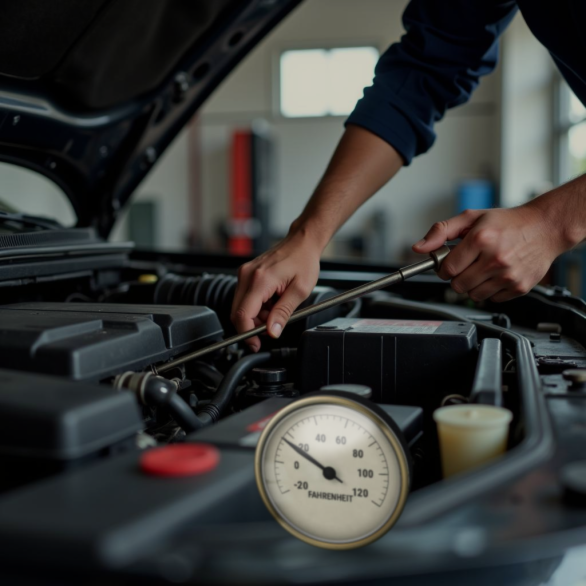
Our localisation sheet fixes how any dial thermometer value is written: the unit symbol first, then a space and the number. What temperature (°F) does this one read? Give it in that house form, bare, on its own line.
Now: °F 16
